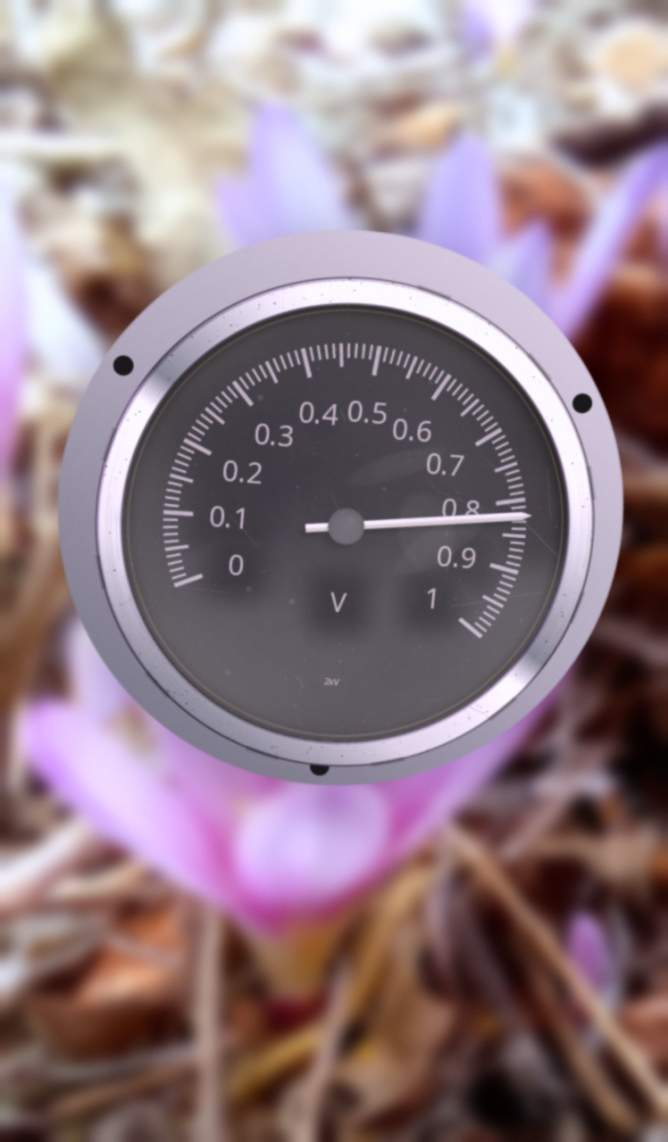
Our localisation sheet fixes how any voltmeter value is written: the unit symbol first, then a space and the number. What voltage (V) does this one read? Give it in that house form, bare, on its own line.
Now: V 0.82
